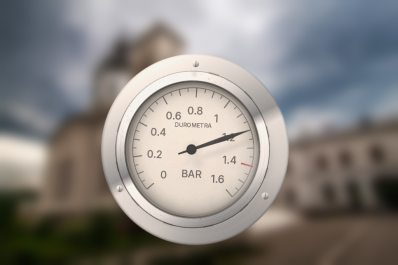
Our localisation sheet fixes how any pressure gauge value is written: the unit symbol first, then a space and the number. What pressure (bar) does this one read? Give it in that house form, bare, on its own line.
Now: bar 1.2
